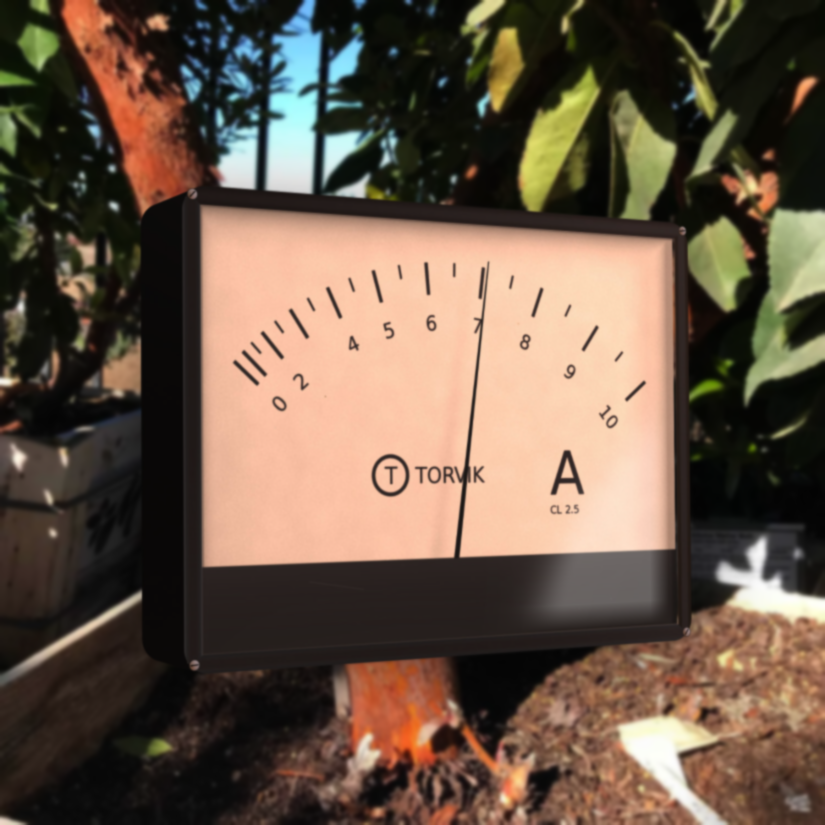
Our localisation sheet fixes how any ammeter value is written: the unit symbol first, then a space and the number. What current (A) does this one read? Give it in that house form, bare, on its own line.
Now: A 7
